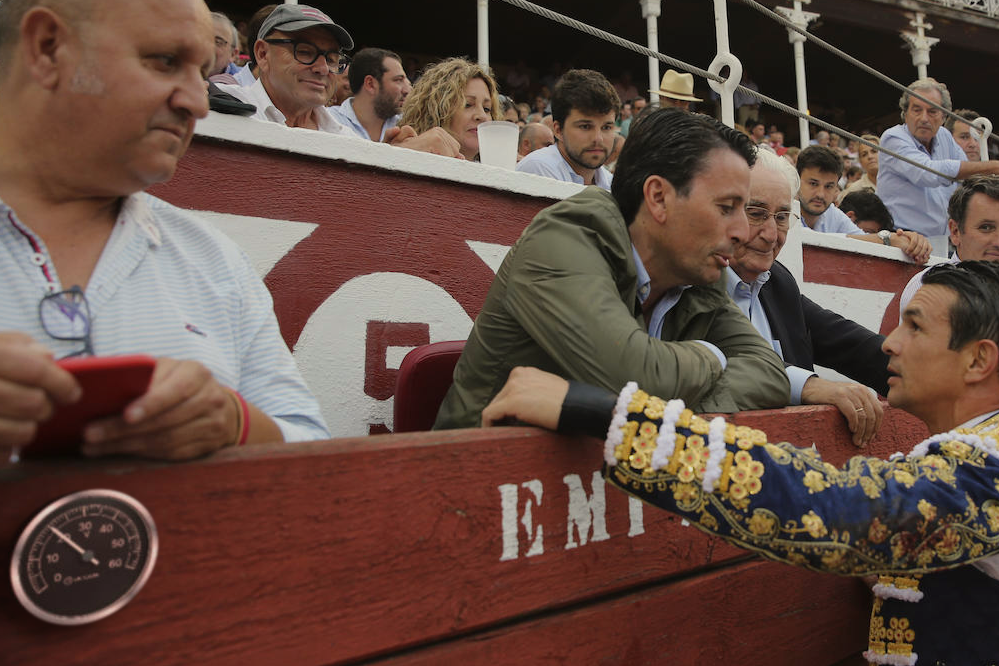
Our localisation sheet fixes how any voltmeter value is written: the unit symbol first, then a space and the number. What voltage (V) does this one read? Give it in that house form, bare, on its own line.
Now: V 20
